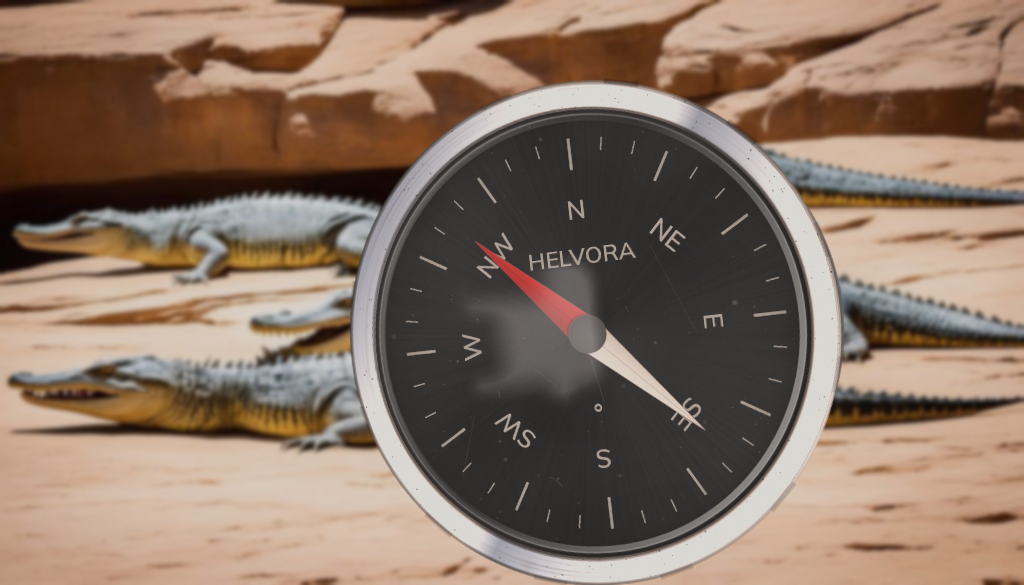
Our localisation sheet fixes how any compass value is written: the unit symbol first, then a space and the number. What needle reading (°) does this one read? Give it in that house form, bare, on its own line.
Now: ° 315
